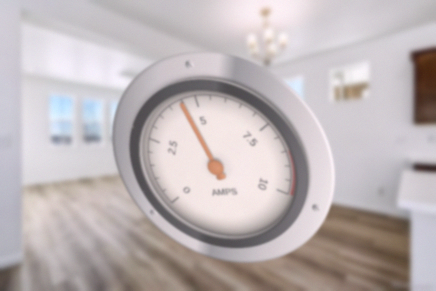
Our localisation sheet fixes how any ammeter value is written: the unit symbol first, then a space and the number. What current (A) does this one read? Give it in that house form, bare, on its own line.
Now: A 4.5
